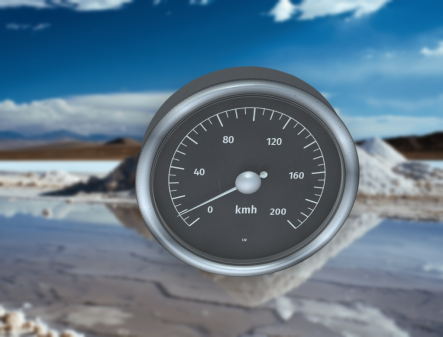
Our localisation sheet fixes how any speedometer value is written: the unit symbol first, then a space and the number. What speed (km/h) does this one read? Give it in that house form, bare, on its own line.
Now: km/h 10
